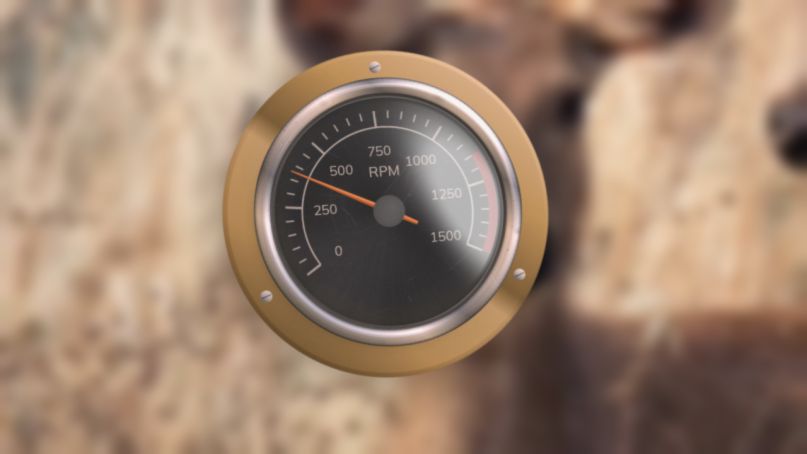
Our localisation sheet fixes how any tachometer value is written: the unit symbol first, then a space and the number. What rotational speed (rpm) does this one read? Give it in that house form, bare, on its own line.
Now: rpm 375
